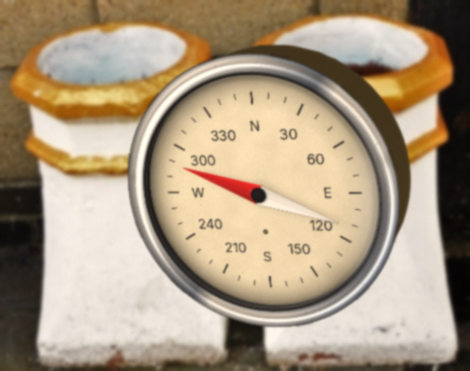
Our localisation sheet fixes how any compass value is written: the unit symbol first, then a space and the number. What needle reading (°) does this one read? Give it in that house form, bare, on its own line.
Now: ° 290
